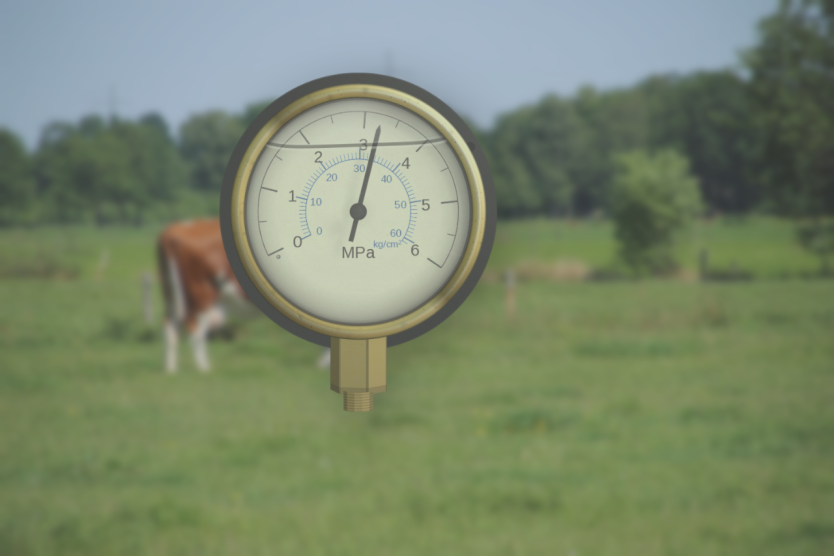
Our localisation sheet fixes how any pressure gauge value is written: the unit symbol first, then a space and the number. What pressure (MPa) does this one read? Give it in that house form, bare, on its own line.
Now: MPa 3.25
